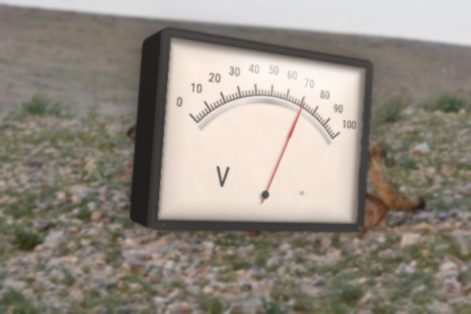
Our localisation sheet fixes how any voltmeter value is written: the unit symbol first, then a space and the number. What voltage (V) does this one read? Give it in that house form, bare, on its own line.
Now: V 70
